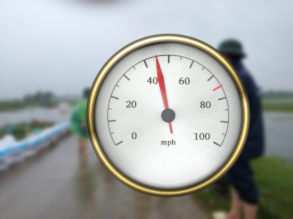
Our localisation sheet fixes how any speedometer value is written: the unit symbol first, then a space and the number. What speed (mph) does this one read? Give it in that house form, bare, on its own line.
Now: mph 45
